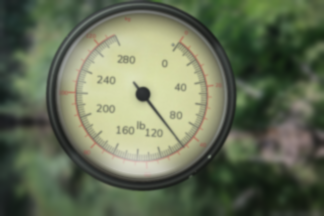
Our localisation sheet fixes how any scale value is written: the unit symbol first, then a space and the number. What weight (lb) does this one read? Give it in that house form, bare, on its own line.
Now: lb 100
